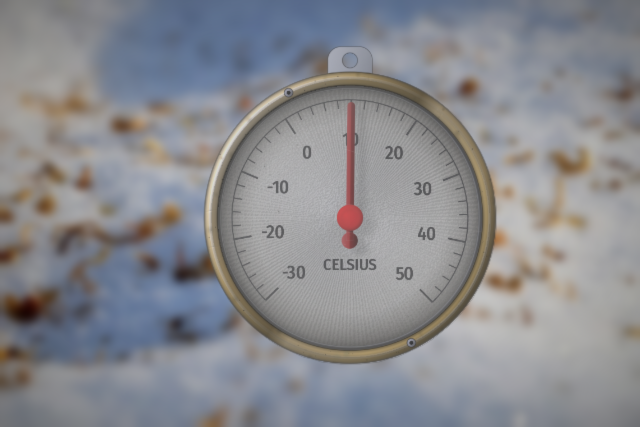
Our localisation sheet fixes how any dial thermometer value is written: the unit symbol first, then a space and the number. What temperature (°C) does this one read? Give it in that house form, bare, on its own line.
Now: °C 10
